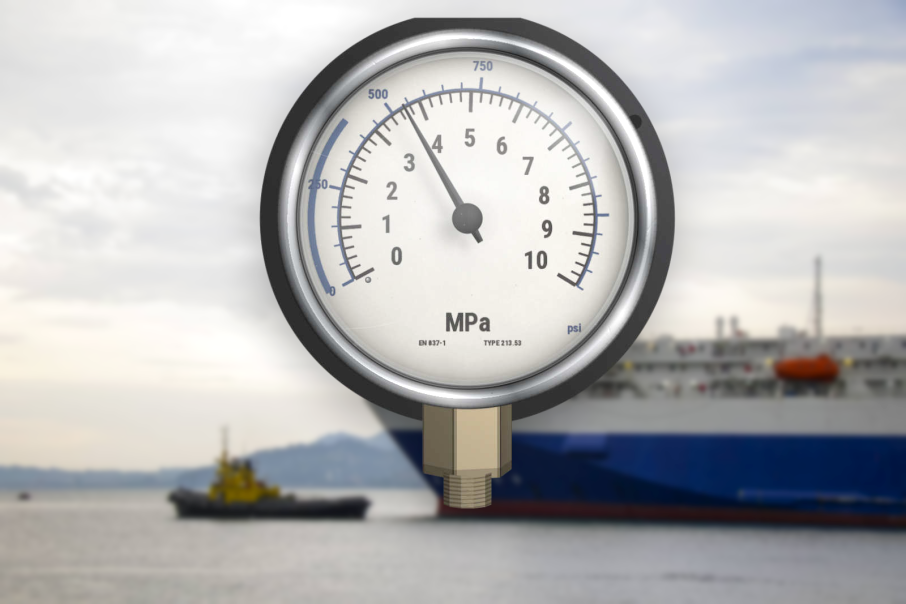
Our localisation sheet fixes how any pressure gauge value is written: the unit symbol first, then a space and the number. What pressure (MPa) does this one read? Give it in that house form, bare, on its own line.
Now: MPa 3.7
